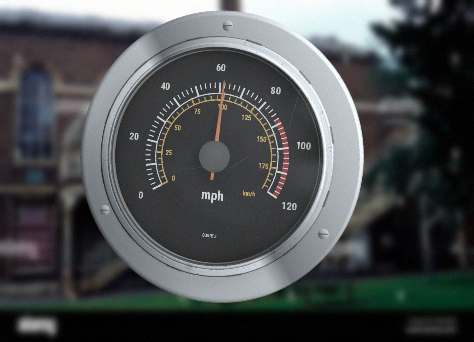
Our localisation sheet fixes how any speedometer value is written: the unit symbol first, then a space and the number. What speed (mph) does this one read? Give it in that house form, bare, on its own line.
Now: mph 62
